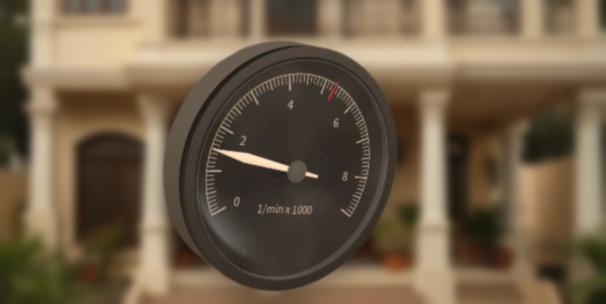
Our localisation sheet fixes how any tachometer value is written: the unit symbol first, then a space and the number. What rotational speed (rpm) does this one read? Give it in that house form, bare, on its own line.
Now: rpm 1500
